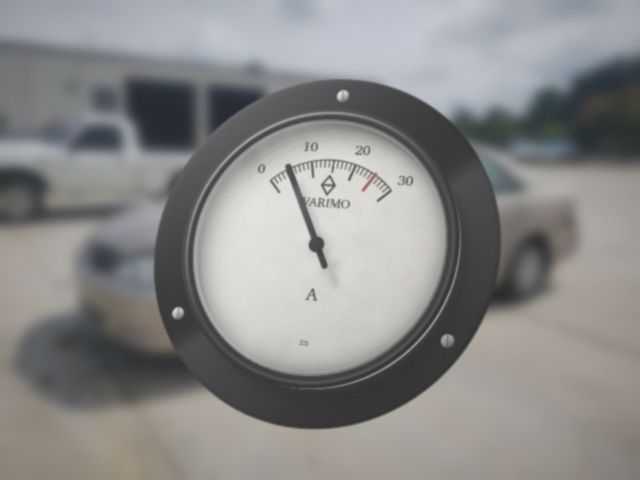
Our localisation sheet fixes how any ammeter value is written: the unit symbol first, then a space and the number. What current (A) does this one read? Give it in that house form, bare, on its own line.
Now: A 5
